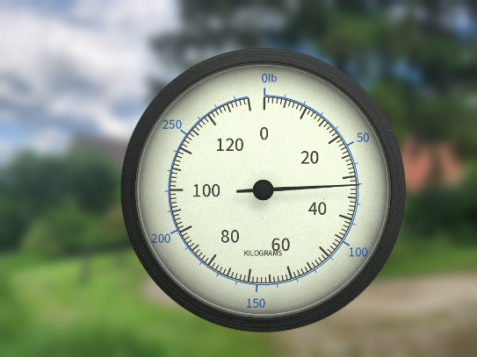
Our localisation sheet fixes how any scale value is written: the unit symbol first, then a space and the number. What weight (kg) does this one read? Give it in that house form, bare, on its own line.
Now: kg 32
